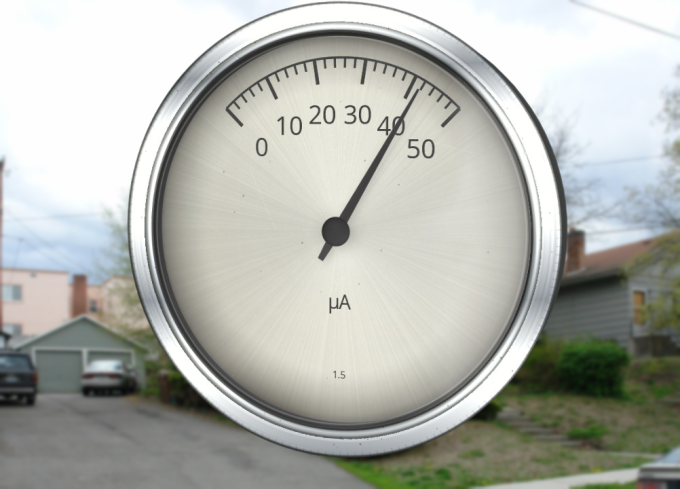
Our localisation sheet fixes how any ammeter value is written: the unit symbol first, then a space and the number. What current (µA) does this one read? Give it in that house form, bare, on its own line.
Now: µA 42
